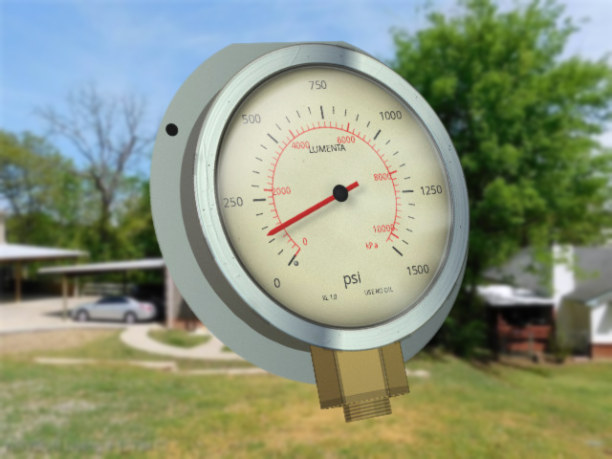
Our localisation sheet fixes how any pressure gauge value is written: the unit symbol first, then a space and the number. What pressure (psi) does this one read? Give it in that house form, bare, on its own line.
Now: psi 125
